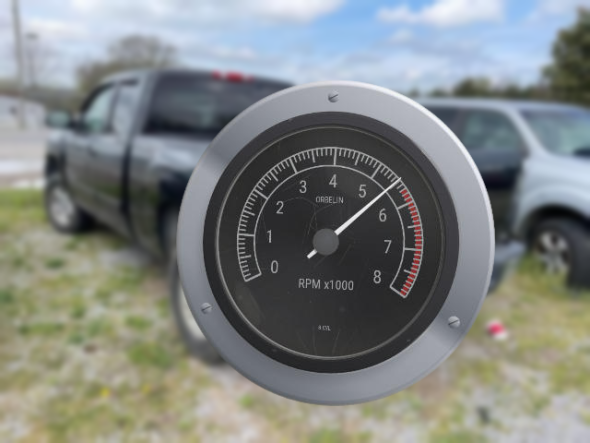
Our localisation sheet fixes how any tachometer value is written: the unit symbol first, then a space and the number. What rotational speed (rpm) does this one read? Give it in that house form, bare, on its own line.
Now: rpm 5500
